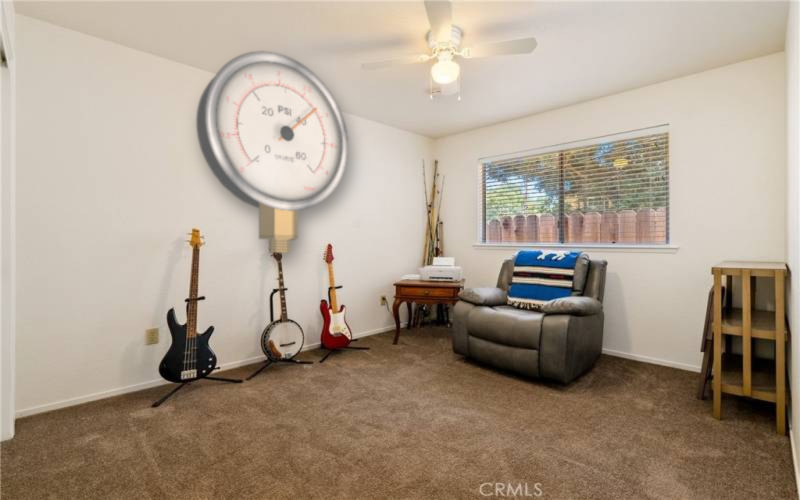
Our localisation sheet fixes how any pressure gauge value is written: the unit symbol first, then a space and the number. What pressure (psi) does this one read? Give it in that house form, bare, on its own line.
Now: psi 40
